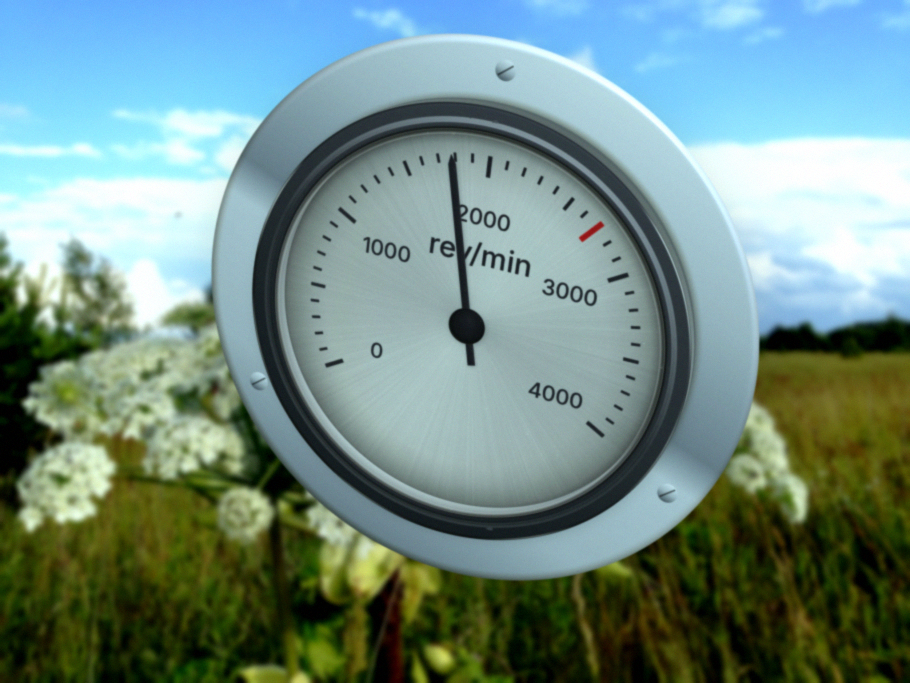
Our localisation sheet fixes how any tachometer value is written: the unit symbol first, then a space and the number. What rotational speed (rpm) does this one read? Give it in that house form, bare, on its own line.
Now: rpm 1800
